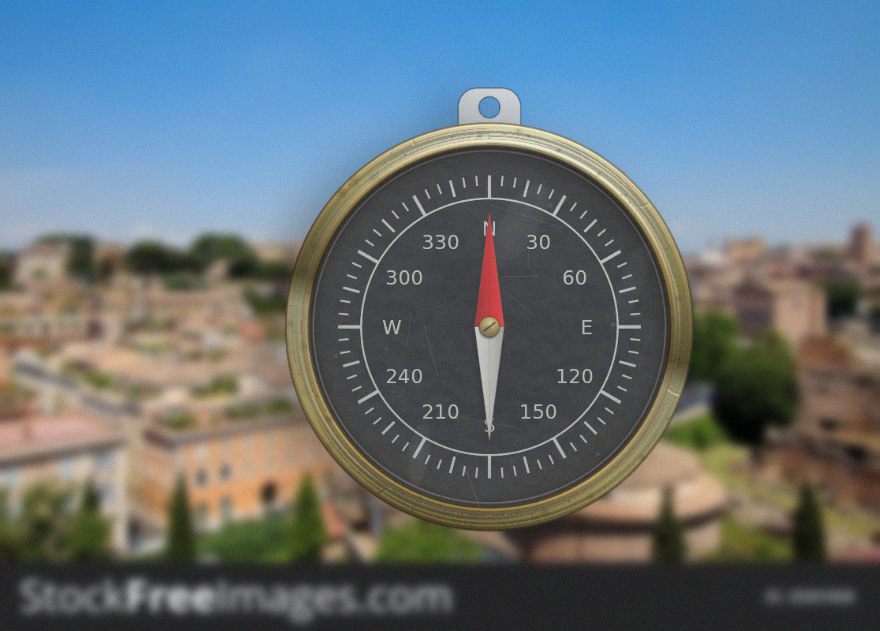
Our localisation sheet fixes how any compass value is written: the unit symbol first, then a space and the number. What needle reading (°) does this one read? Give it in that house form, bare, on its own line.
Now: ° 0
